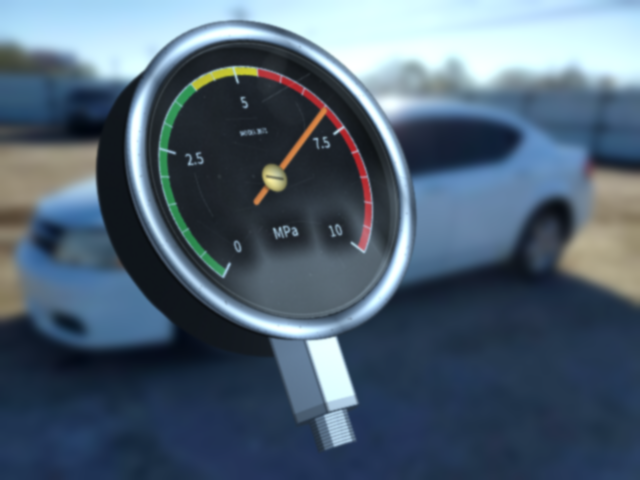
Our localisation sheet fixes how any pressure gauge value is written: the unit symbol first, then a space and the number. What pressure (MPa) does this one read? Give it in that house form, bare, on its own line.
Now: MPa 7
